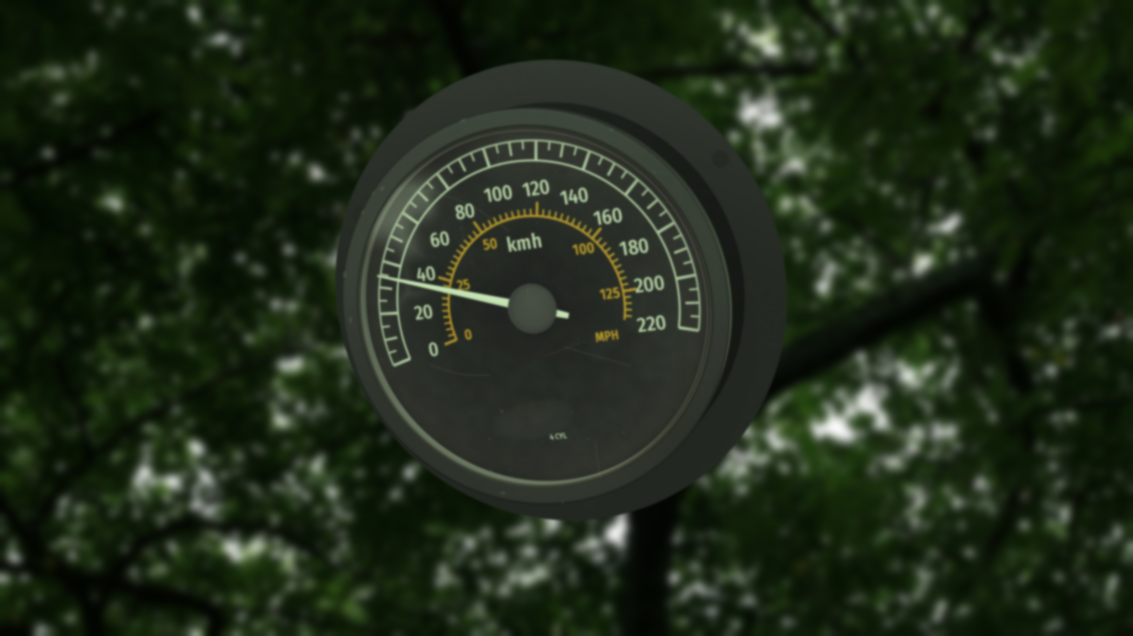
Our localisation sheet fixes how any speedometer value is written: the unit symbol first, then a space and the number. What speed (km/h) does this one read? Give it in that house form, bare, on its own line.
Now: km/h 35
